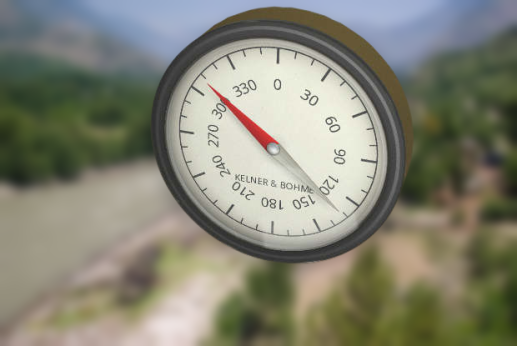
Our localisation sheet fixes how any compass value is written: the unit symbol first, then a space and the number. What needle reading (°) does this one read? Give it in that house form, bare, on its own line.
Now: ° 310
